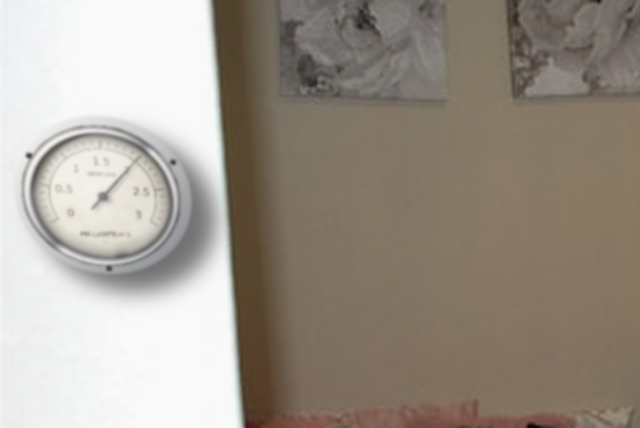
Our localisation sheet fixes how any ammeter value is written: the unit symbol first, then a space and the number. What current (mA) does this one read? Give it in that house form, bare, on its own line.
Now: mA 2
